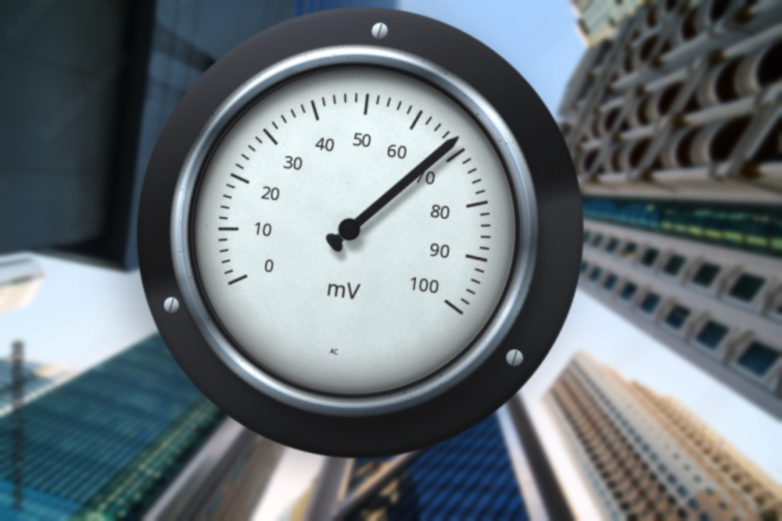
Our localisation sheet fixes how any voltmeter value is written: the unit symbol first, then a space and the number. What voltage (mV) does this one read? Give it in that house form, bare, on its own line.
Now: mV 68
